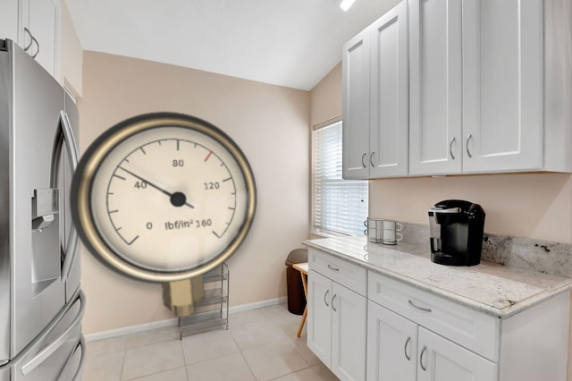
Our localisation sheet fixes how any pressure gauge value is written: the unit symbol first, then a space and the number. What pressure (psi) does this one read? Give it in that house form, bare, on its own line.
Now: psi 45
